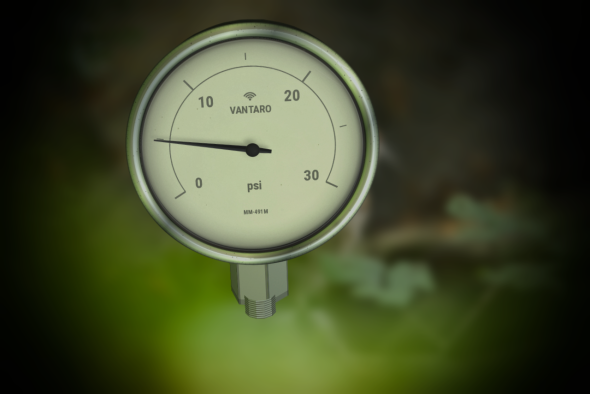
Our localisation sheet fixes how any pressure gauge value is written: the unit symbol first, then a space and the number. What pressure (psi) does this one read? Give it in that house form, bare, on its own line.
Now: psi 5
